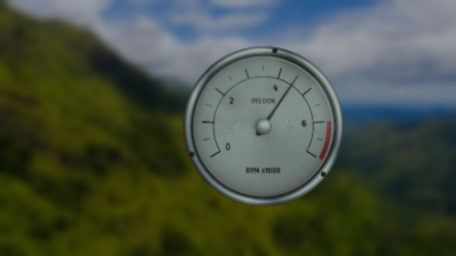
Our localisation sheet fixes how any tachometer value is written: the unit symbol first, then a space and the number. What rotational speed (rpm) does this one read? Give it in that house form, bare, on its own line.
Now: rpm 4500
